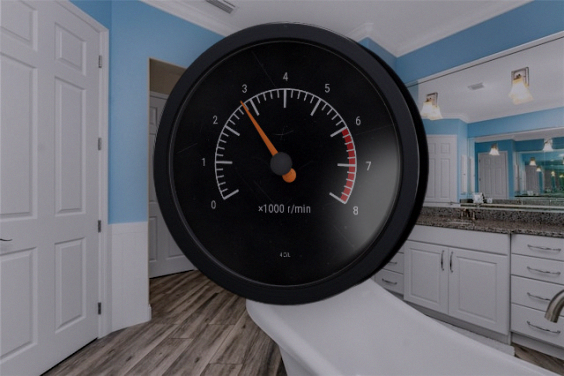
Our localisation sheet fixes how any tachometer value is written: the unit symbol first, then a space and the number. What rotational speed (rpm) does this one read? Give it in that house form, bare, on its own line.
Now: rpm 2800
